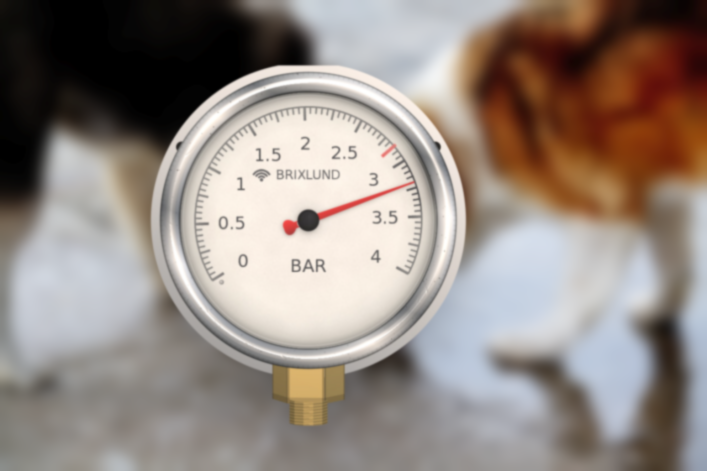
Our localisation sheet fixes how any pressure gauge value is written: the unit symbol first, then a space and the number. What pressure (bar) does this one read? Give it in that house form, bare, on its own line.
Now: bar 3.2
